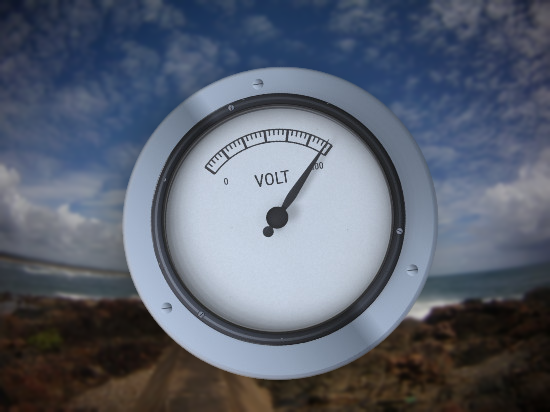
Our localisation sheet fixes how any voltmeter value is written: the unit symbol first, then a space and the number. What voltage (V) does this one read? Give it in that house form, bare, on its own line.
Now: V 290
